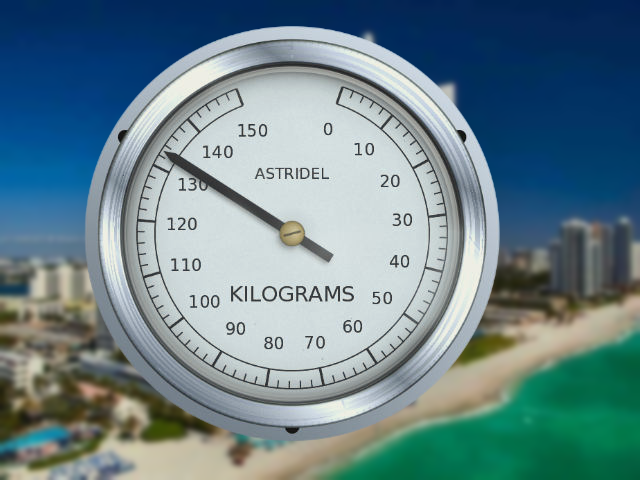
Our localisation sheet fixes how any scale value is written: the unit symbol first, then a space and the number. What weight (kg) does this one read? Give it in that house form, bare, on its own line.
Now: kg 133
